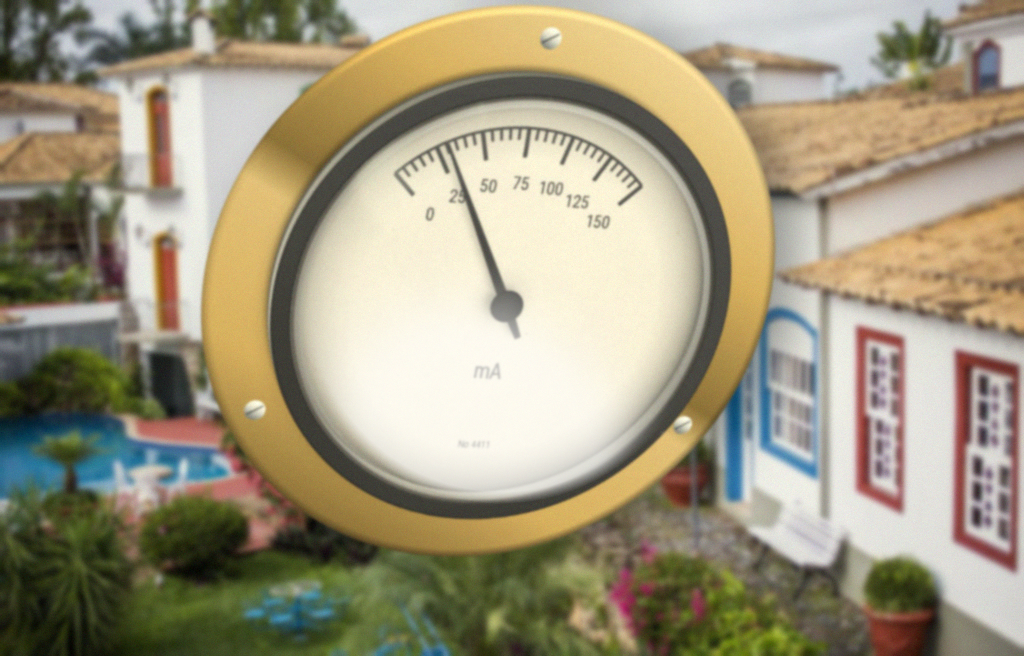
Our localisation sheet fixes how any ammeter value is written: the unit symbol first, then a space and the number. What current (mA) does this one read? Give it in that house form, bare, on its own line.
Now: mA 30
